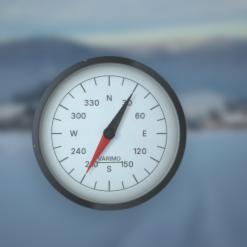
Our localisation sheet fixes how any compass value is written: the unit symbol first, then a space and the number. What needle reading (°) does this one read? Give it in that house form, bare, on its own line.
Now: ° 210
